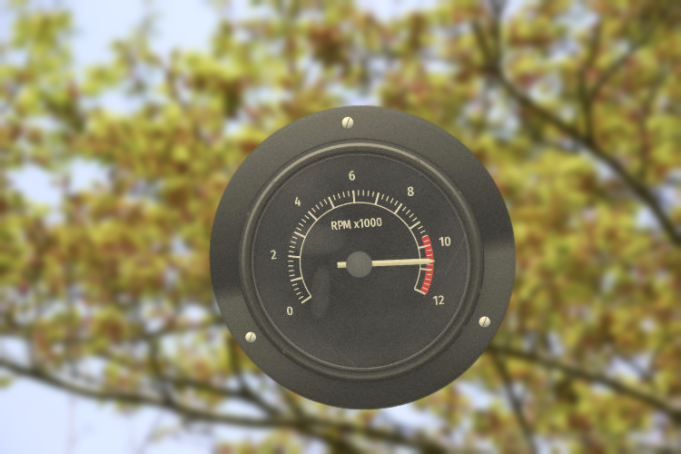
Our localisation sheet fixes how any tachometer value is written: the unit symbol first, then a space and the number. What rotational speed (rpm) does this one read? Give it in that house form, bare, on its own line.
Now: rpm 10600
